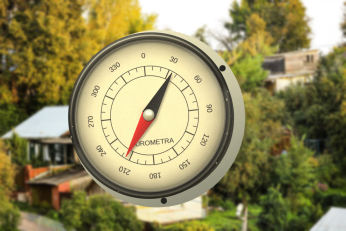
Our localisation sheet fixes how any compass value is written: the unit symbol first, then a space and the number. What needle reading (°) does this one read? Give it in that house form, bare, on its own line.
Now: ° 215
